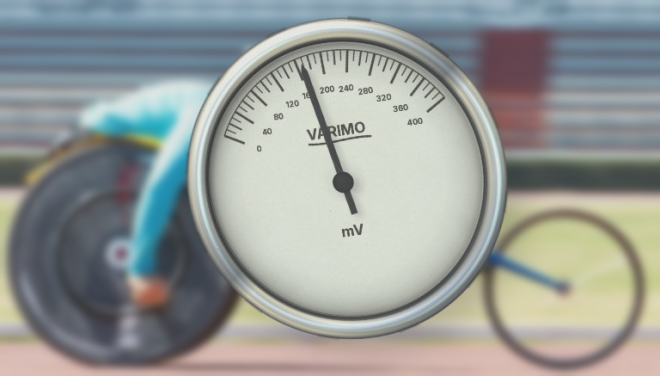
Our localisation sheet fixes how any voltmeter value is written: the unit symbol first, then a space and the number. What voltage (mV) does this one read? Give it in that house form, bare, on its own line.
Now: mV 170
